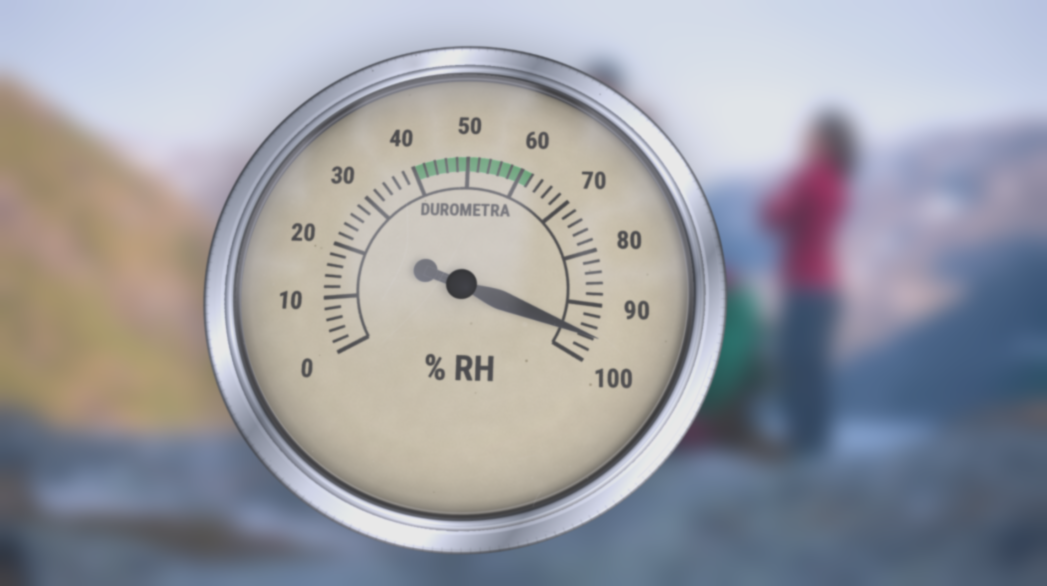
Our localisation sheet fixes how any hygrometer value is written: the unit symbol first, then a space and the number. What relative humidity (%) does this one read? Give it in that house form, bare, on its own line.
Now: % 96
